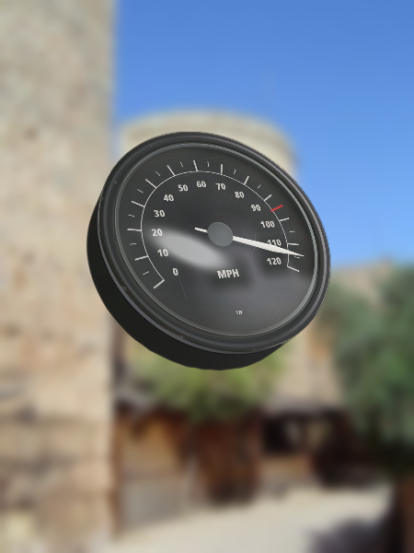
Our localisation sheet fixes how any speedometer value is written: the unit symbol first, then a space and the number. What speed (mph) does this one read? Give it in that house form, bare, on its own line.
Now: mph 115
